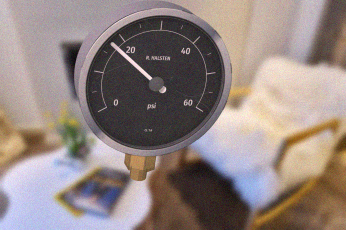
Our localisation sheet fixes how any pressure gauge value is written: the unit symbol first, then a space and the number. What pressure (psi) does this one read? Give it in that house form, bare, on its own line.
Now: psi 17.5
